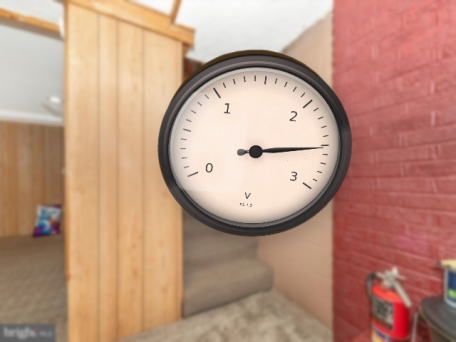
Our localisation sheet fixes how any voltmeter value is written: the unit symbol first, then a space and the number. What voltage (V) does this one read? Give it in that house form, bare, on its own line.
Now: V 2.5
